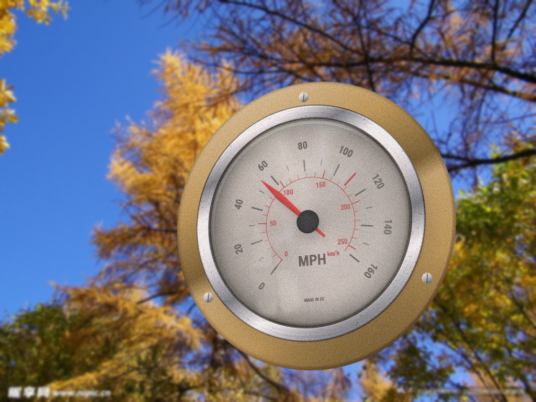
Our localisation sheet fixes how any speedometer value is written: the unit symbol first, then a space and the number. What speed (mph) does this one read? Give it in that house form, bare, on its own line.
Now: mph 55
